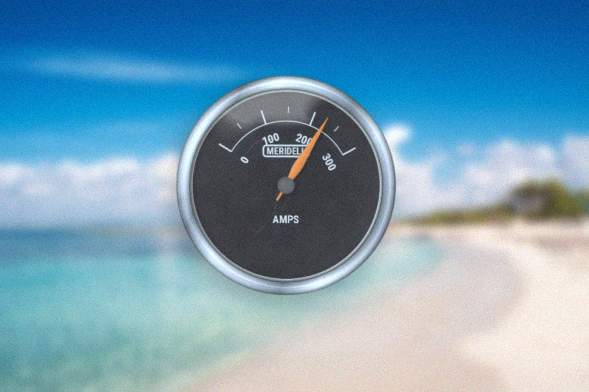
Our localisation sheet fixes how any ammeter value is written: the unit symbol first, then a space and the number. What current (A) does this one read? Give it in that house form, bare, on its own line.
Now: A 225
